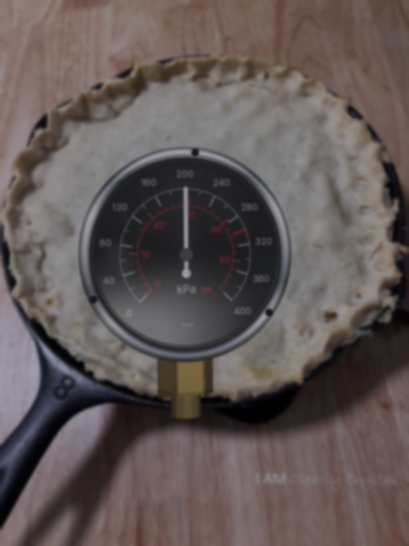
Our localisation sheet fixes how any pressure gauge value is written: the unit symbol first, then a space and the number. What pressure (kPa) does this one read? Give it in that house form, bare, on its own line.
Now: kPa 200
